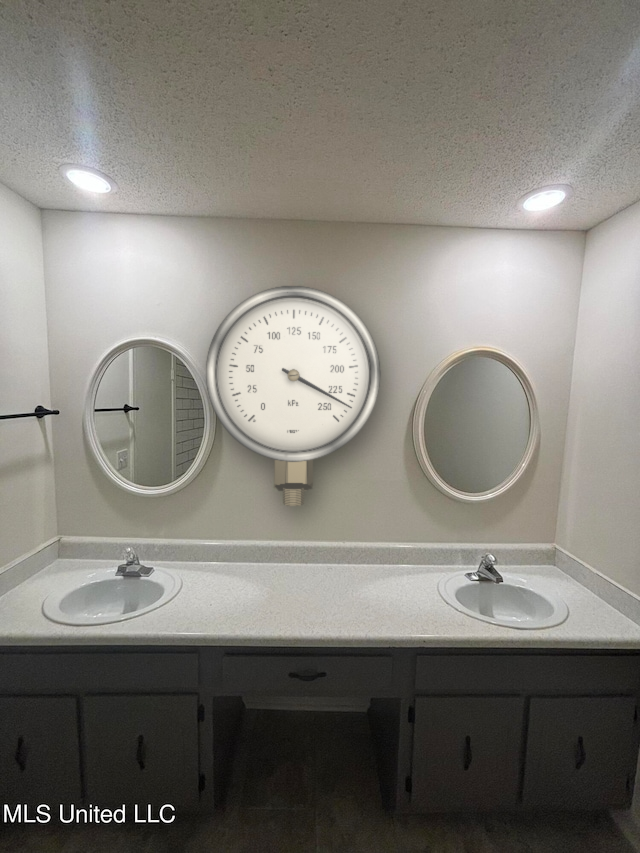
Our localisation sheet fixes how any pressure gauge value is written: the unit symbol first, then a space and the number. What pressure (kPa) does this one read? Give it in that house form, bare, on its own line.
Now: kPa 235
